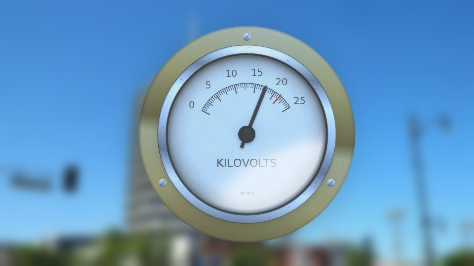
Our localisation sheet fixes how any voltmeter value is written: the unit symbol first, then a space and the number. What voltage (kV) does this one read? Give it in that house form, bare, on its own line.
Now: kV 17.5
